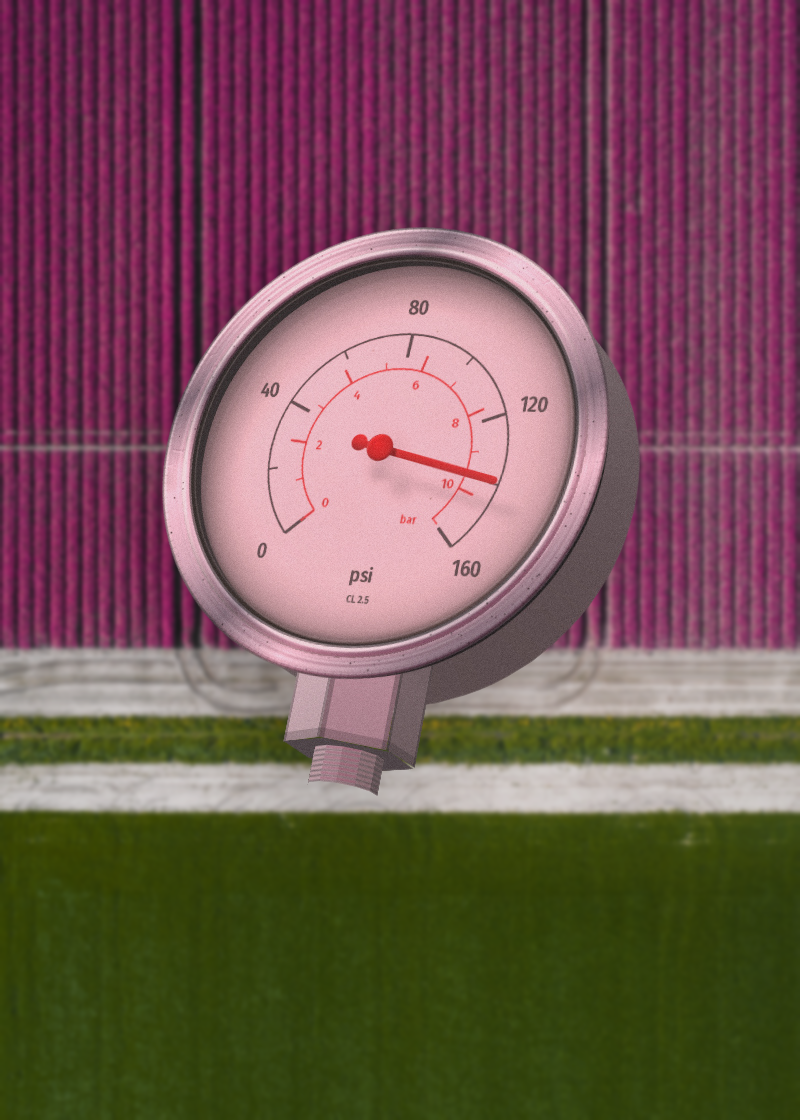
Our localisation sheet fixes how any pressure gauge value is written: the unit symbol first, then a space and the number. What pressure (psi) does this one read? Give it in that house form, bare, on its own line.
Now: psi 140
